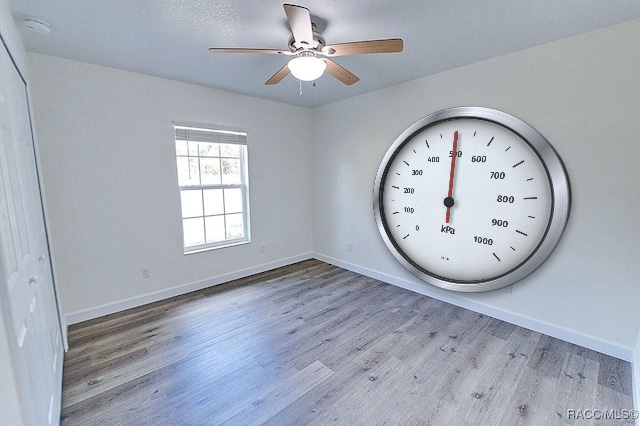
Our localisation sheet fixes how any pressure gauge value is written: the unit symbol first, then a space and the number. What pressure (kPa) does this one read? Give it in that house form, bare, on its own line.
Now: kPa 500
